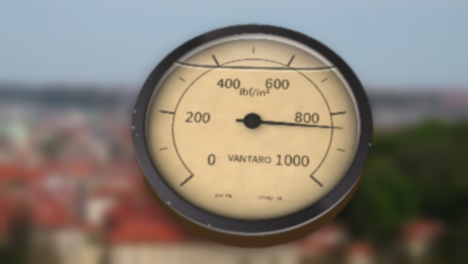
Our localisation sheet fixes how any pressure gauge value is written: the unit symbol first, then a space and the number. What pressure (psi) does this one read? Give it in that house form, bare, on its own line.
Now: psi 850
